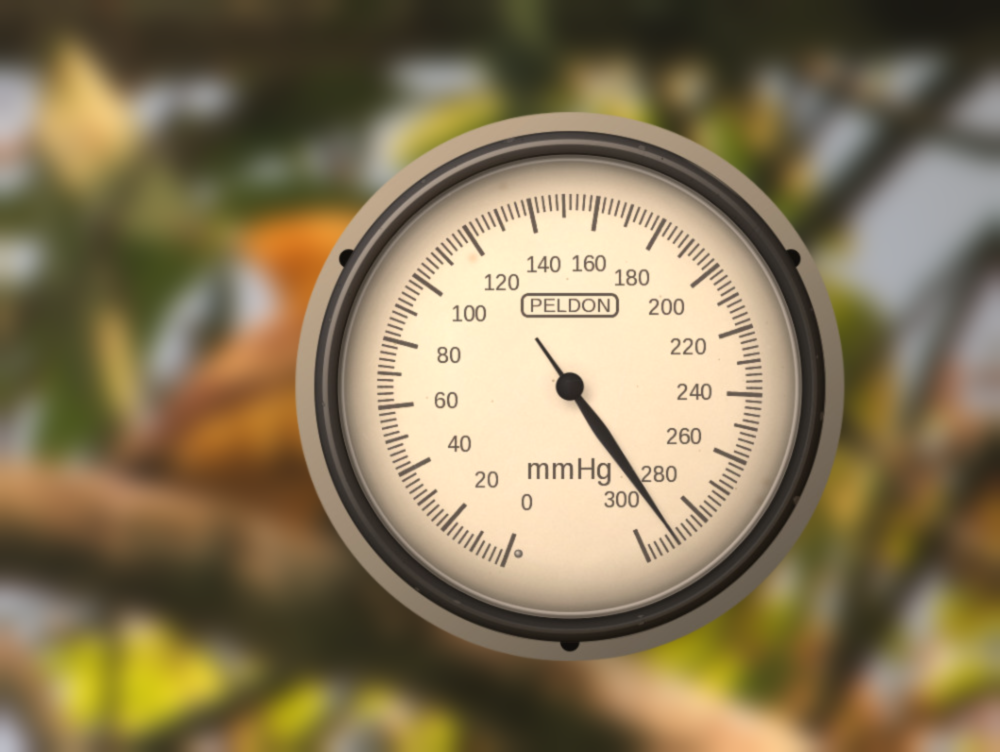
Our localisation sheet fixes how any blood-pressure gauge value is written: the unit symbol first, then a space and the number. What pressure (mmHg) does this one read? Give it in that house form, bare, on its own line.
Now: mmHg 290
